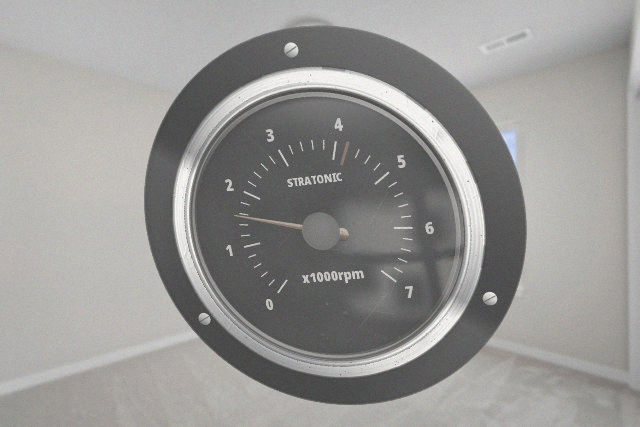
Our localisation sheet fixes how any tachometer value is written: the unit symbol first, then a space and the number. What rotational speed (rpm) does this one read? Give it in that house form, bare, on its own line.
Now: rpm 1600
